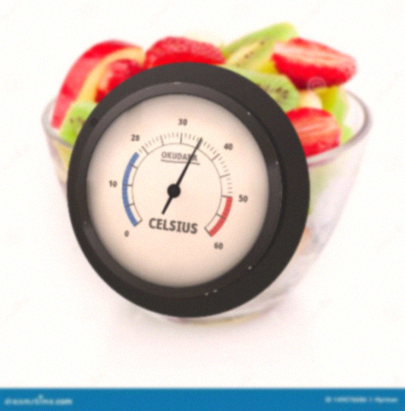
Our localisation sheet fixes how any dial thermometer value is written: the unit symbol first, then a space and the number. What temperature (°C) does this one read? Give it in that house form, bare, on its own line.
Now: °C 35
